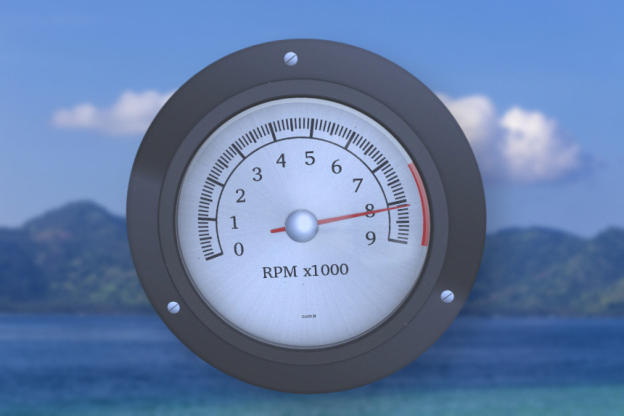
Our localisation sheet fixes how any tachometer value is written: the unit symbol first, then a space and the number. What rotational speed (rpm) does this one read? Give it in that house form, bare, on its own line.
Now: rpm 8100
